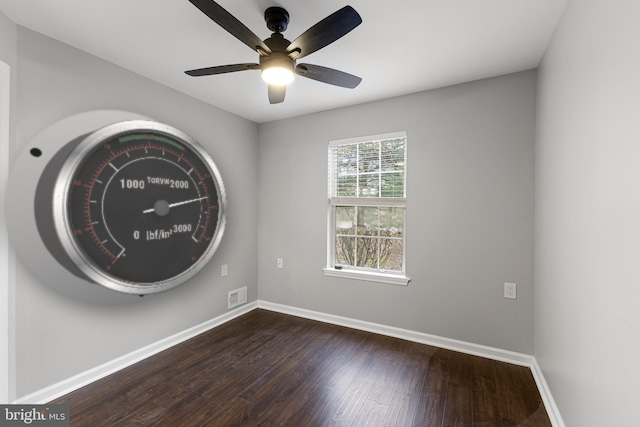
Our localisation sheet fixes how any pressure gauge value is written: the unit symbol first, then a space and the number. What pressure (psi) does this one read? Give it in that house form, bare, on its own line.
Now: psi 2400
